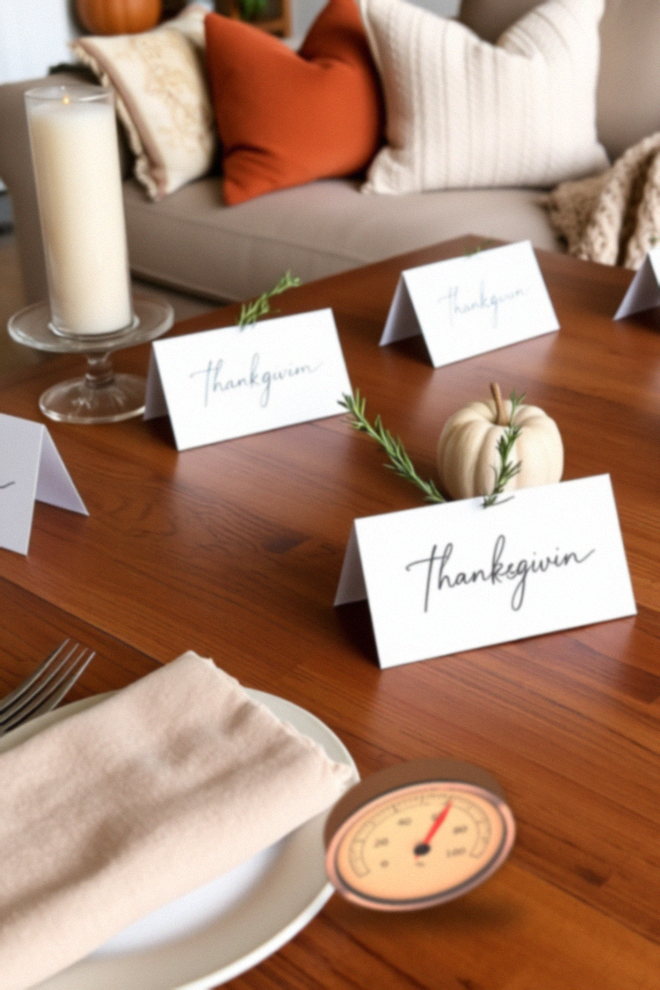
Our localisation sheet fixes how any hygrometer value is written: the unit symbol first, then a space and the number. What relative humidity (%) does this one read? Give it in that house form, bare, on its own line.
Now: % 60
